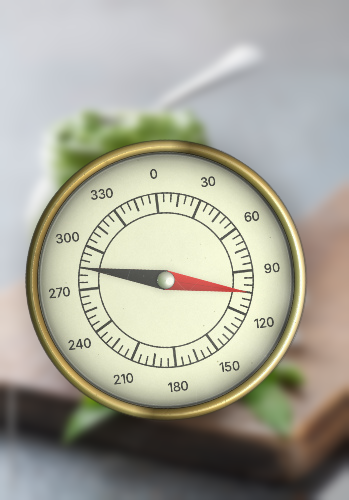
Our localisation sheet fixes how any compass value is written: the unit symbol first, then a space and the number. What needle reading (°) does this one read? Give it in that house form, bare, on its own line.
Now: ° 105
